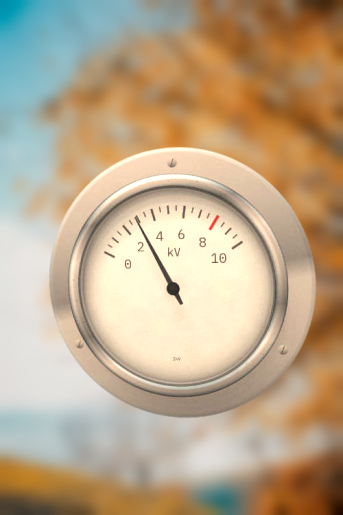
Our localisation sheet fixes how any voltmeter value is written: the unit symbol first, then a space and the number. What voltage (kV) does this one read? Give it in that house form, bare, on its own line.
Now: kV 3
